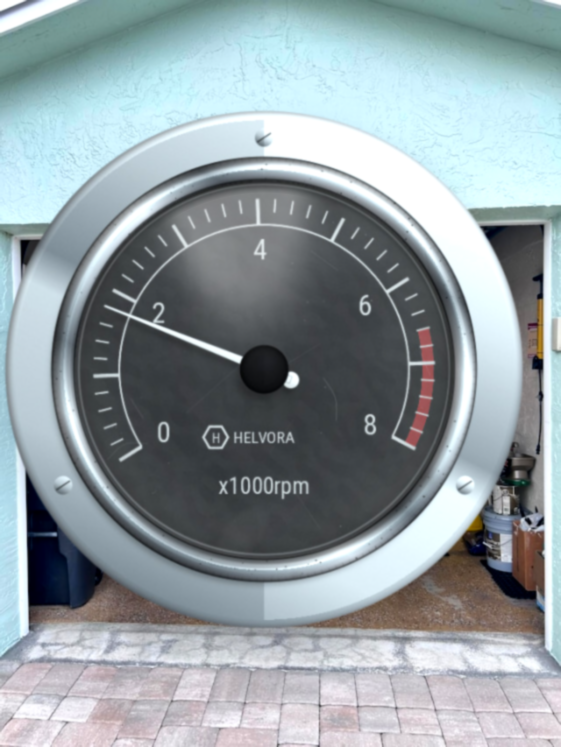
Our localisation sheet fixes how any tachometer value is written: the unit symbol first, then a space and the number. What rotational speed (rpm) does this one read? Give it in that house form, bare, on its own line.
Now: rpm 1800
